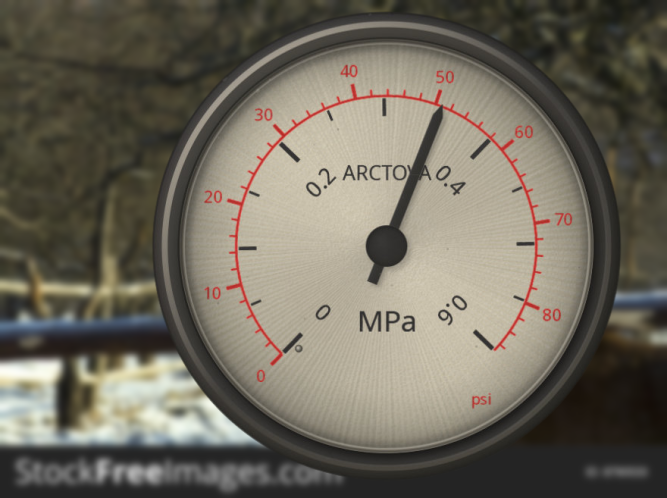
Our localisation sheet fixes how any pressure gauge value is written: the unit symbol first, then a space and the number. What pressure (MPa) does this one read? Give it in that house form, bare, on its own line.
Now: MPa 0.35
